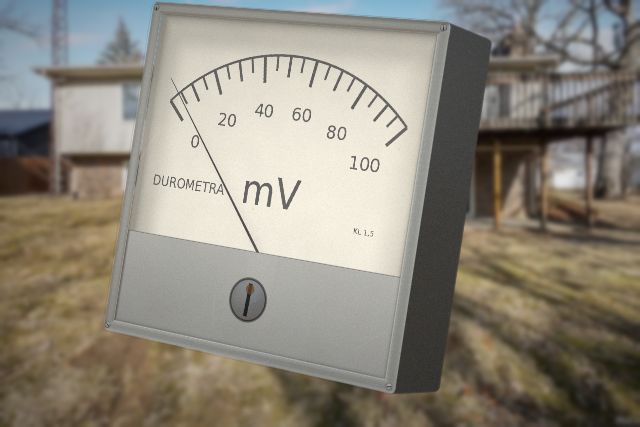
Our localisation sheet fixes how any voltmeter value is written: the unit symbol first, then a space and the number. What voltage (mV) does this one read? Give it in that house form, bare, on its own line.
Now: mV 5
